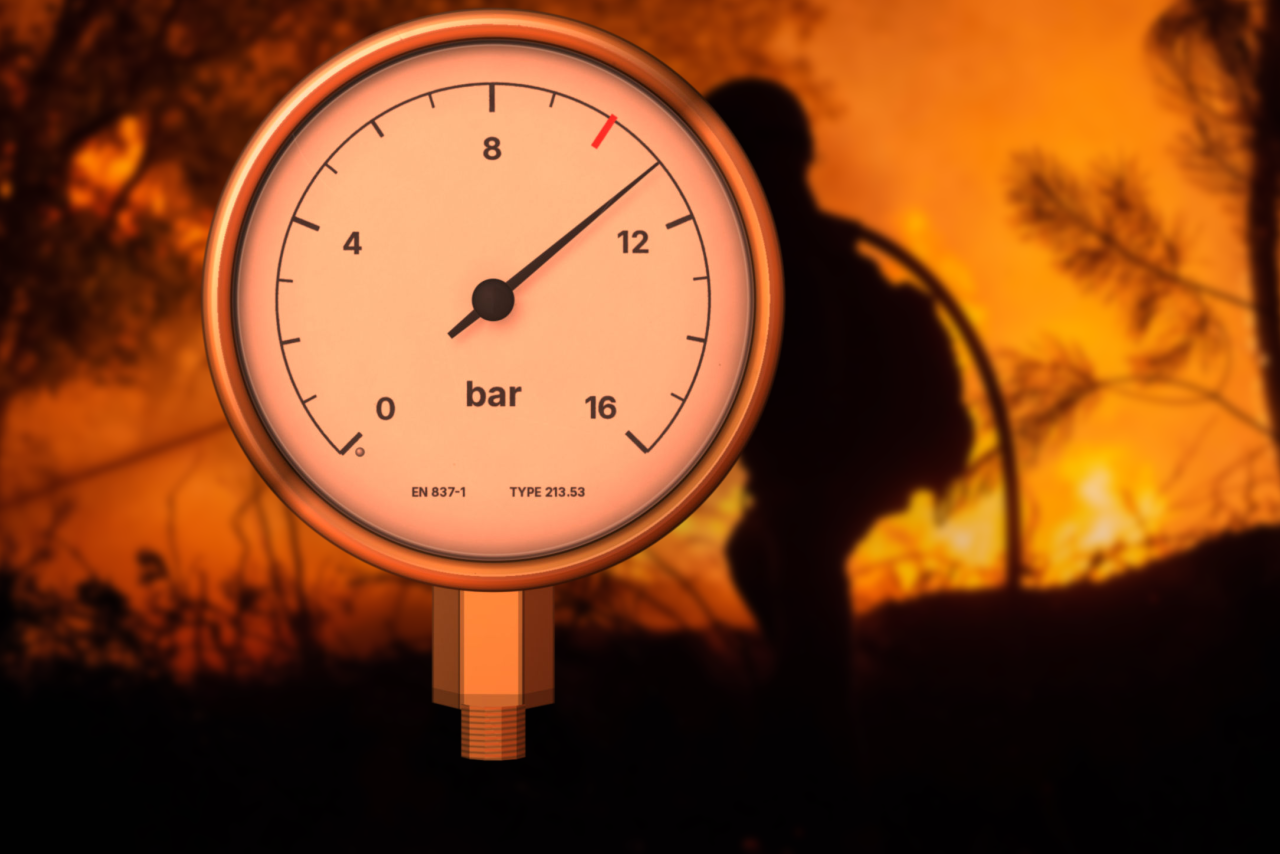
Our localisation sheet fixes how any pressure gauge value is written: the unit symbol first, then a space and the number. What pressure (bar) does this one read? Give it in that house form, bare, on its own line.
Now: bar 11
